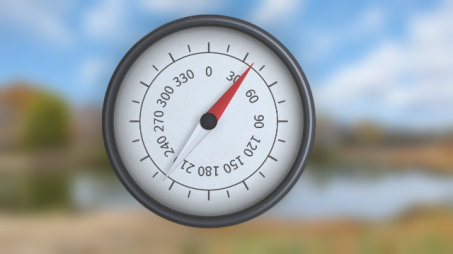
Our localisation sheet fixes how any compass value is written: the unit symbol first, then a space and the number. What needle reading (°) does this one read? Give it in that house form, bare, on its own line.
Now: ° 37.5
